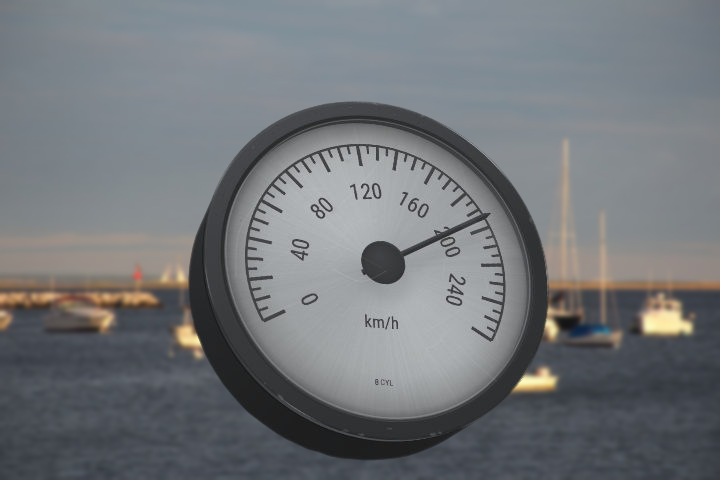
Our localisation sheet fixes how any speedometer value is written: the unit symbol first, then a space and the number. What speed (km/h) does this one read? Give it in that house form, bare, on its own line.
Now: km/h 195
